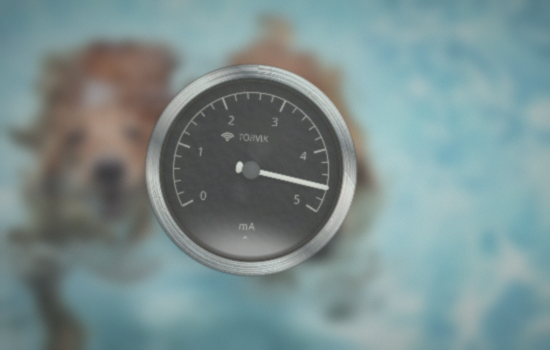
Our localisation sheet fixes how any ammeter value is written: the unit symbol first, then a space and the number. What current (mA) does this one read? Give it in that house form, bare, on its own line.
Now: mA 4.6
